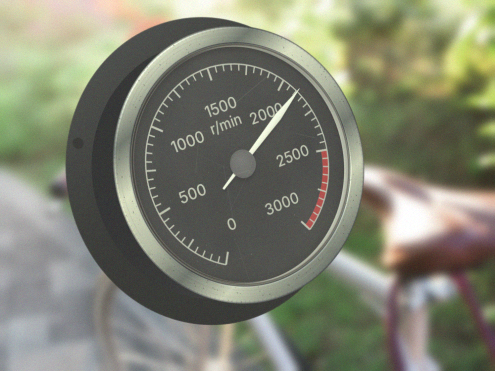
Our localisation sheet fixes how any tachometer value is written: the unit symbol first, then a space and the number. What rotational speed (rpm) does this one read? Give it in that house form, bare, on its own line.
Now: rpm 2100
